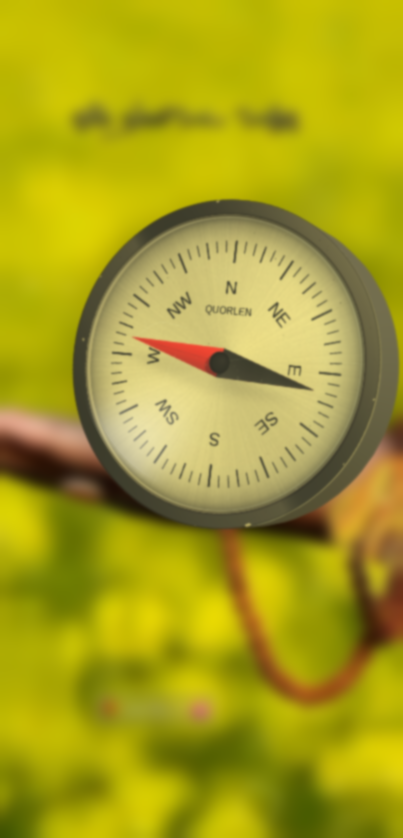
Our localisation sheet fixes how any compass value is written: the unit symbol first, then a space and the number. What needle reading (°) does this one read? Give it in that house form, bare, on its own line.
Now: ° 280
